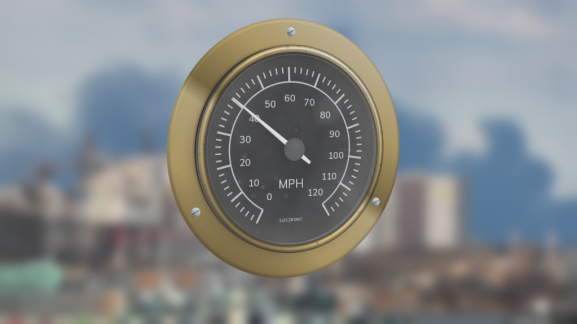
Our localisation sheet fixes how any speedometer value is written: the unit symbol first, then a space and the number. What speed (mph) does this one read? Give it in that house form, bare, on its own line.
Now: mph 40
